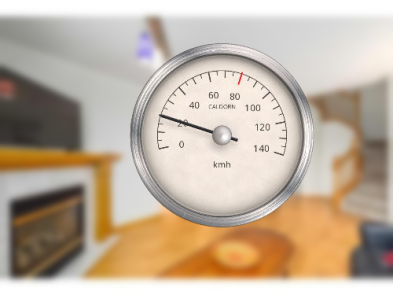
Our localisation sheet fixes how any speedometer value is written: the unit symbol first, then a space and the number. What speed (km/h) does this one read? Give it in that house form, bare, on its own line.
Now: km/h 20
